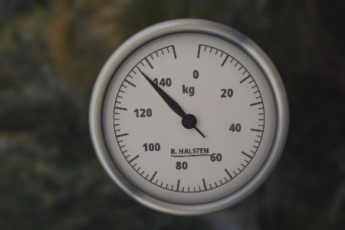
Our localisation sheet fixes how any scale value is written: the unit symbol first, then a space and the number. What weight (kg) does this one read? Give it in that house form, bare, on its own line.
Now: kg 136
